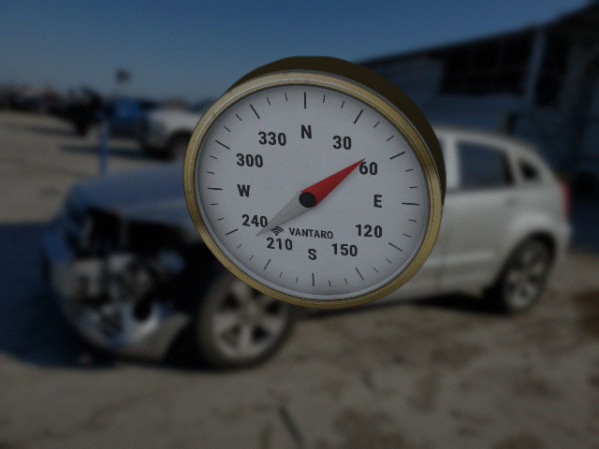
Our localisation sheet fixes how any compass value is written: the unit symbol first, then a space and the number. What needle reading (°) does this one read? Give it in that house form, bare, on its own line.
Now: ° 50
